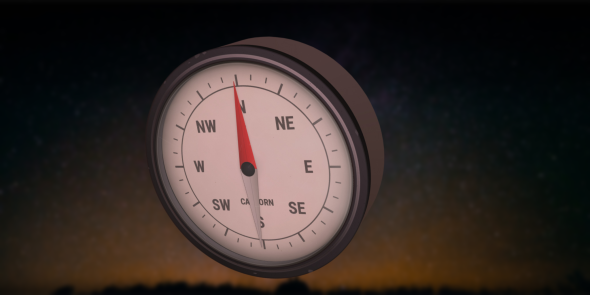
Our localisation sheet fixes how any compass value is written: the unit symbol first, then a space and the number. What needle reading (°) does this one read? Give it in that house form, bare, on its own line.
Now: ° 0
